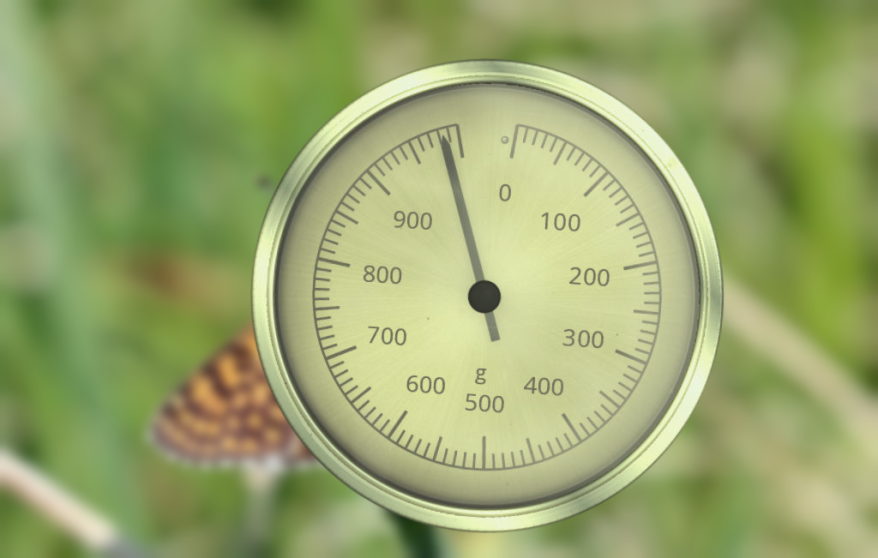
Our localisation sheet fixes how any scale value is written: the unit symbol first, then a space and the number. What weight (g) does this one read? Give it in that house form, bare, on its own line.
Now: g 985
